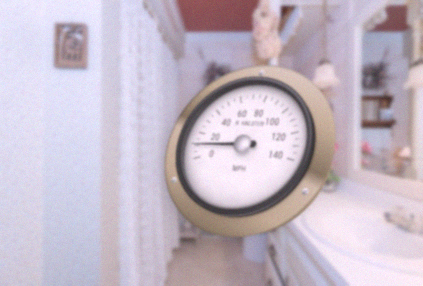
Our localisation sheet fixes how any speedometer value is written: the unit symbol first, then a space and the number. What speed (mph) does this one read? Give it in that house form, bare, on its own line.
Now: mph 10
